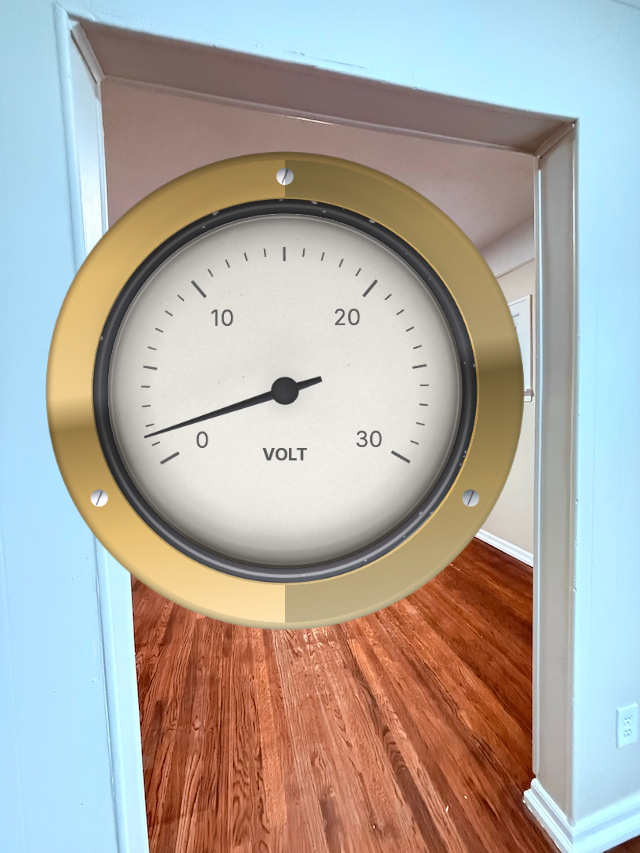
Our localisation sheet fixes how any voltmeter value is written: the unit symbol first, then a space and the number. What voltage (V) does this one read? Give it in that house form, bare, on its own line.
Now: V 1.5
